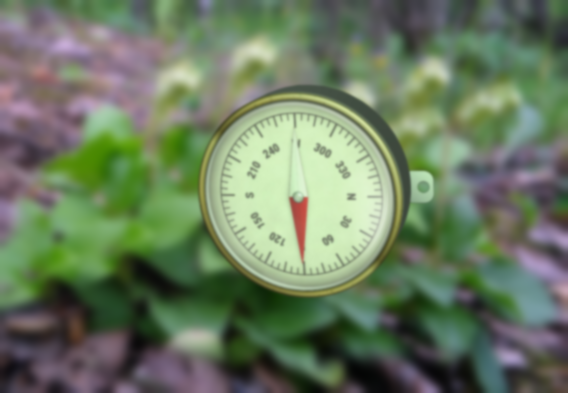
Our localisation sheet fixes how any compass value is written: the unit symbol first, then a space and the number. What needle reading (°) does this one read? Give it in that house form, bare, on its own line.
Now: ° 90
